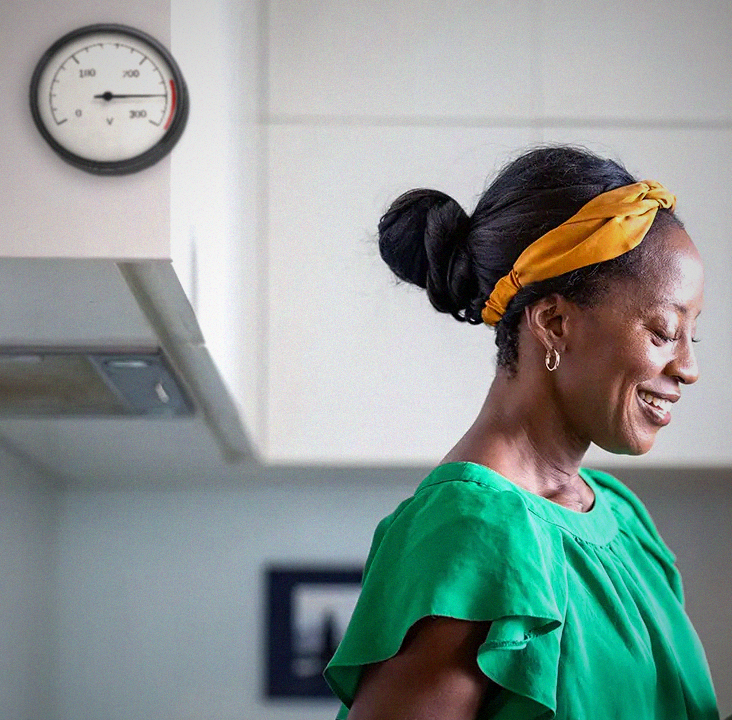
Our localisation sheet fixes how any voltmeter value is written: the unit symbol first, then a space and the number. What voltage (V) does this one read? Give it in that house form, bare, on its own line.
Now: V 260
